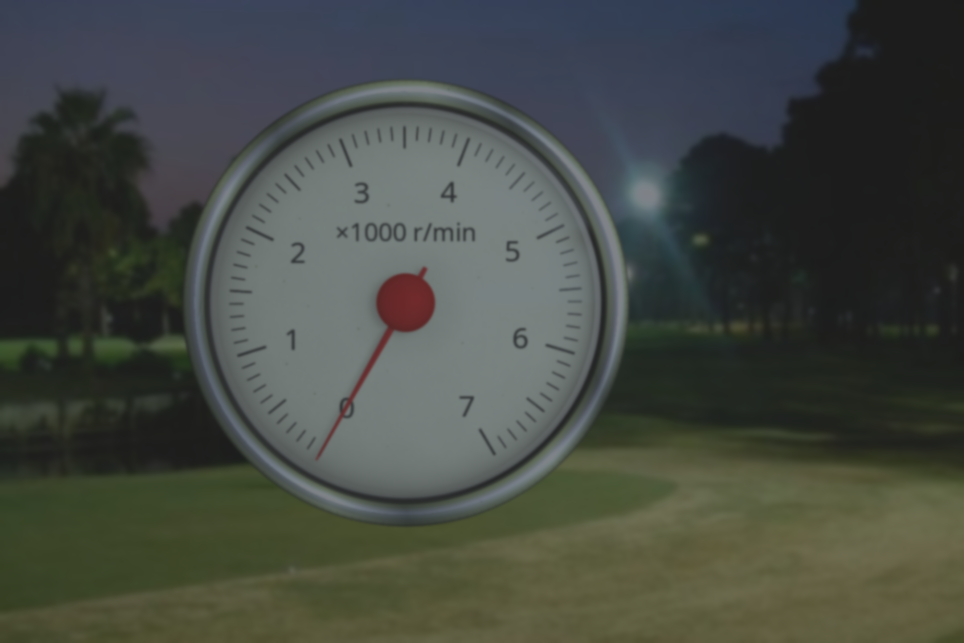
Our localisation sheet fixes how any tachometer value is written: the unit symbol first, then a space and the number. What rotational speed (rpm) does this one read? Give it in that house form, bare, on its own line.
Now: rpm 0
